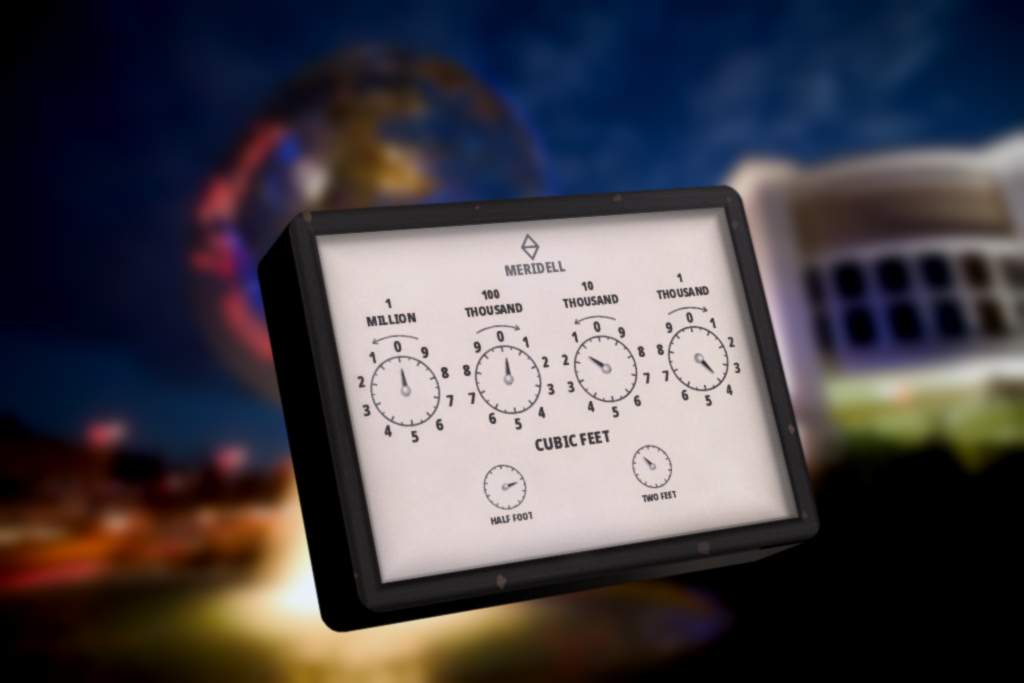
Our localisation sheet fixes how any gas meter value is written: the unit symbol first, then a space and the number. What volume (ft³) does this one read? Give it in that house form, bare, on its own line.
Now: ft³ 1400
